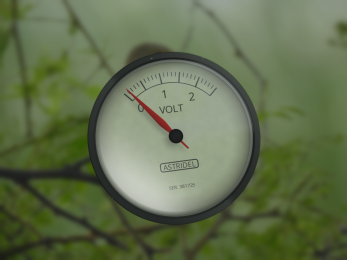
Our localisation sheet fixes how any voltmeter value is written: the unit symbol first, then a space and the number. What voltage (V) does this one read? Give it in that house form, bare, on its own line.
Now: V 0.1
